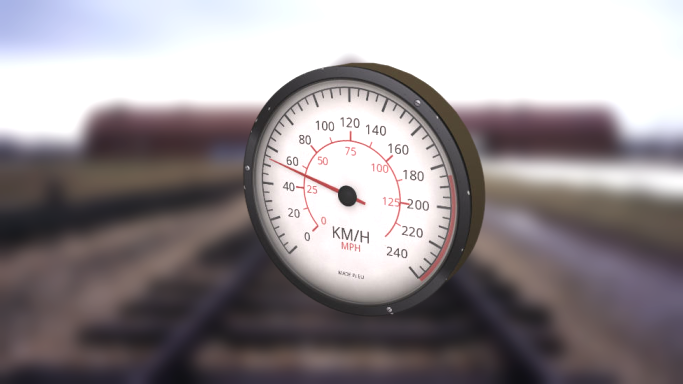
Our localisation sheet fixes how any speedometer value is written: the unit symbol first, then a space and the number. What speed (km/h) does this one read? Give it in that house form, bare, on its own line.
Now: km/h 55
